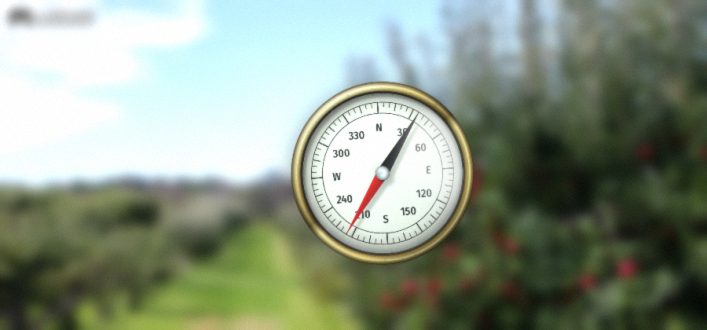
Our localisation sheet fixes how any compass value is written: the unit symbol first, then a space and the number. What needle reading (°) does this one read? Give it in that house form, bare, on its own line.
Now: ° 215
